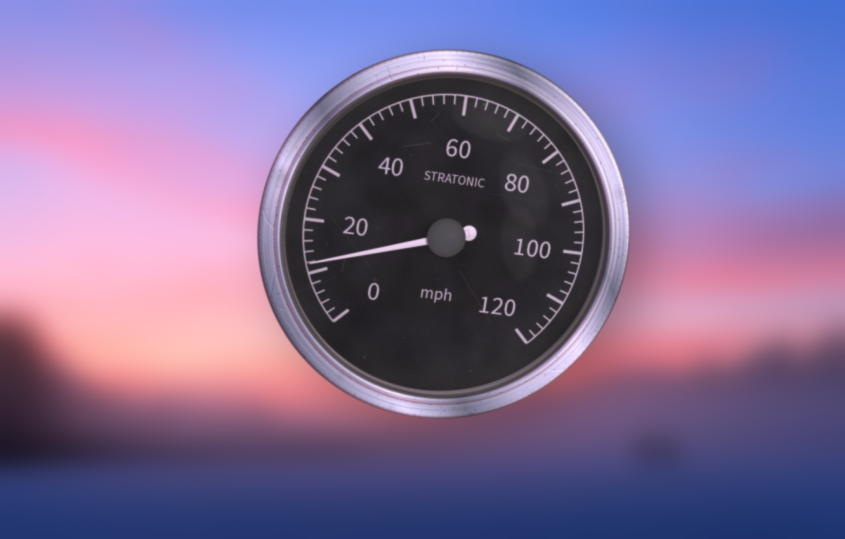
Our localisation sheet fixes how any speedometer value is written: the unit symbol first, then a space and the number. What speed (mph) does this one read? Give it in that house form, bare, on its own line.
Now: mph 12
